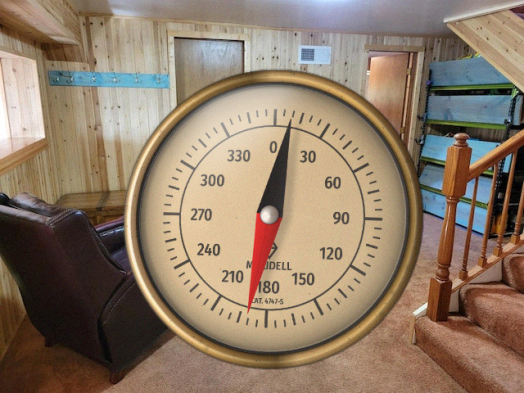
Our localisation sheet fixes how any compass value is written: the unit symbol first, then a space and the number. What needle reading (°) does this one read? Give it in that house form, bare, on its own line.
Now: ° 190
